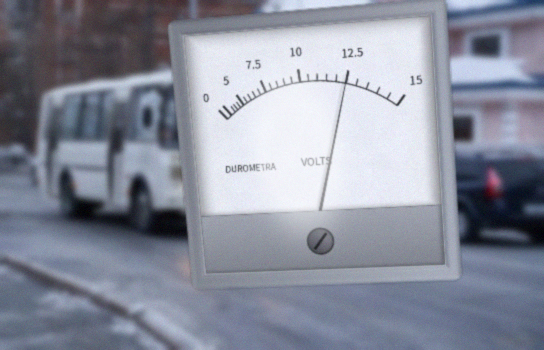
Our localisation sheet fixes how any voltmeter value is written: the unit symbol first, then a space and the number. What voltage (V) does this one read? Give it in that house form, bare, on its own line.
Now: V 12.5
